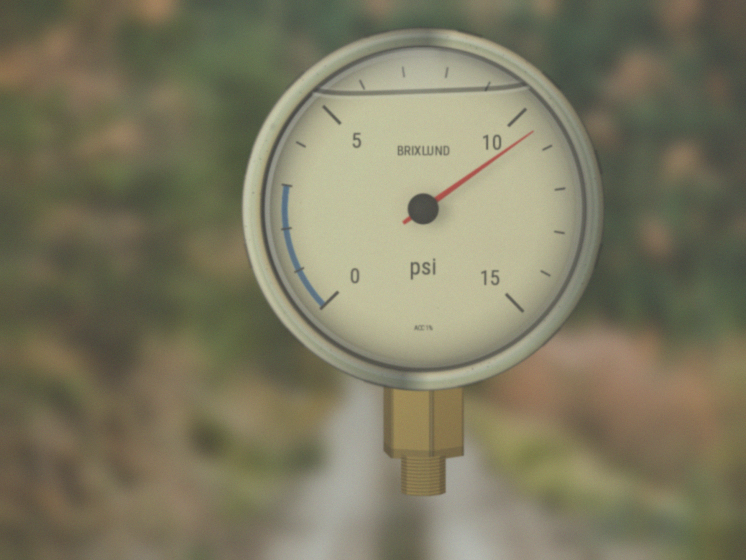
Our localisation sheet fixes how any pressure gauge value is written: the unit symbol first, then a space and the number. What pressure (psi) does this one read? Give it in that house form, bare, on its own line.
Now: psi 10.5
